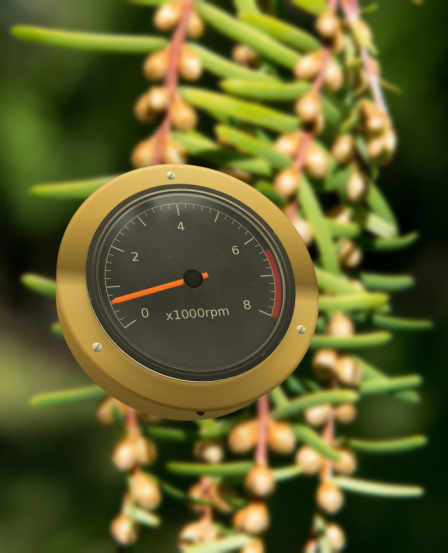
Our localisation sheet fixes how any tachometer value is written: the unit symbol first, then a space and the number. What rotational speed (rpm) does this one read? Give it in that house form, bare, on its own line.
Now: rpm 600
